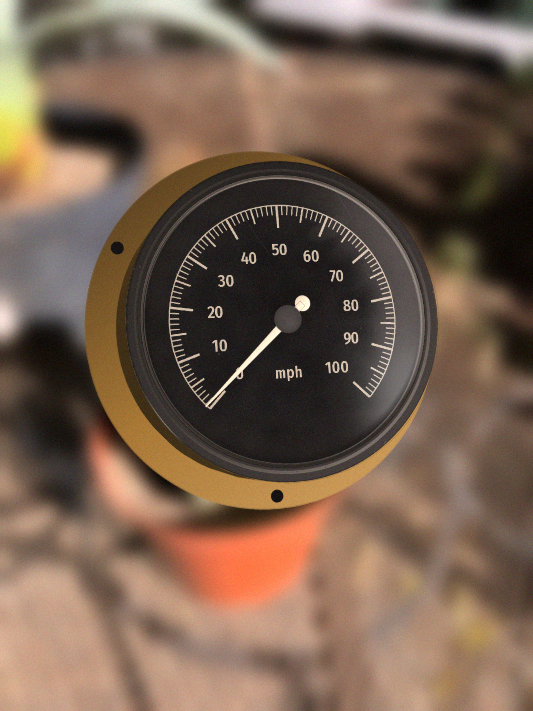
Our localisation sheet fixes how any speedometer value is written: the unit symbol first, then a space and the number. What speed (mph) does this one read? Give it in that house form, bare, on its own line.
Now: mph 1
